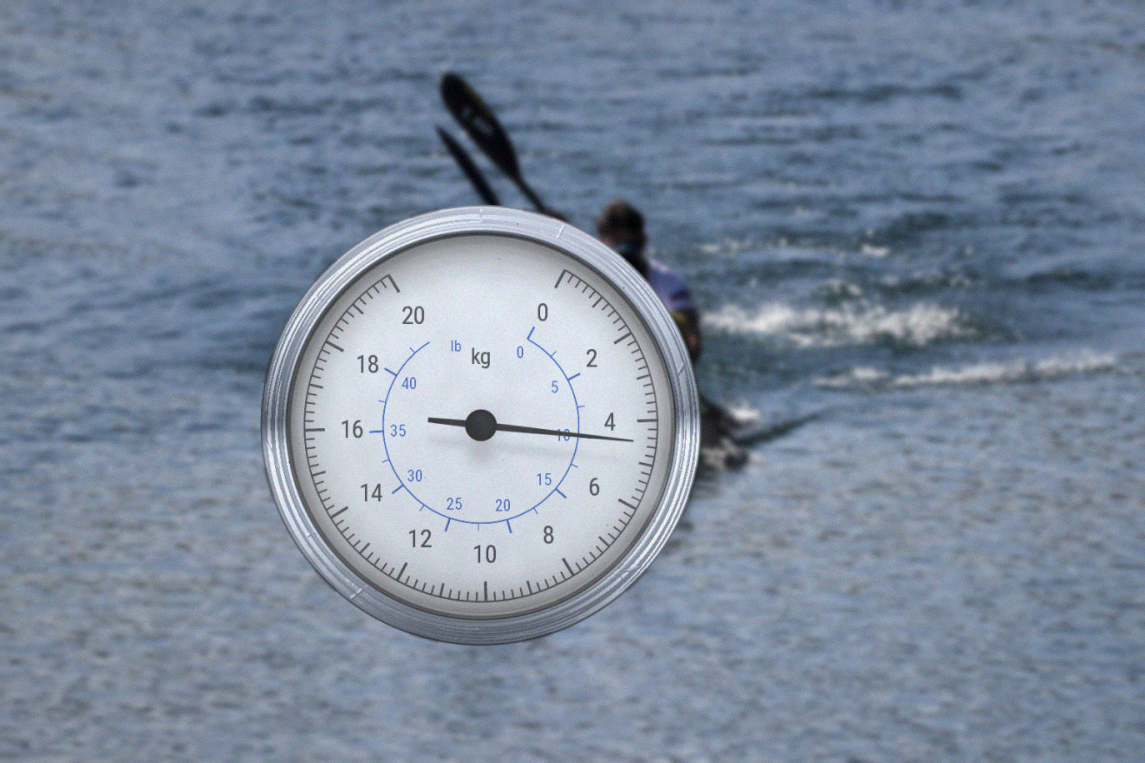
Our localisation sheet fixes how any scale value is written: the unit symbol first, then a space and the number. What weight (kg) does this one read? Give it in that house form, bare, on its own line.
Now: kg 4.5
